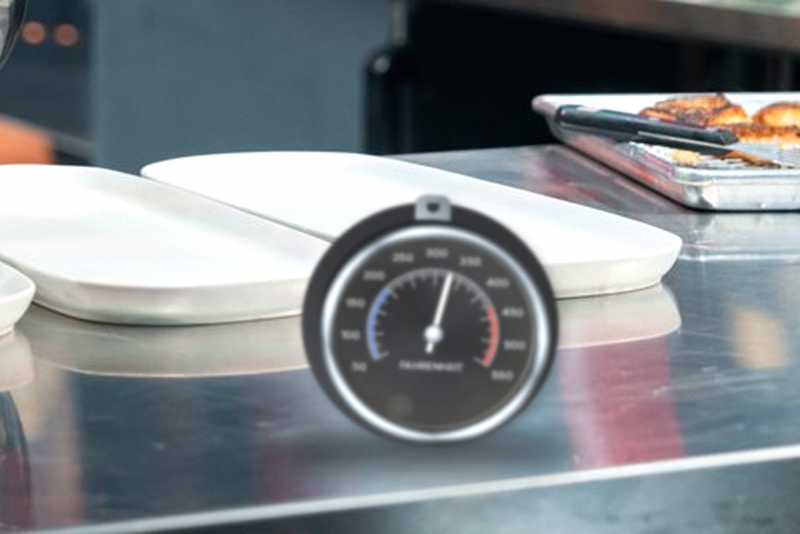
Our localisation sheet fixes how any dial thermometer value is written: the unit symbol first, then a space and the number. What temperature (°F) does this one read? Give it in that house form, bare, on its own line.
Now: °F 325
